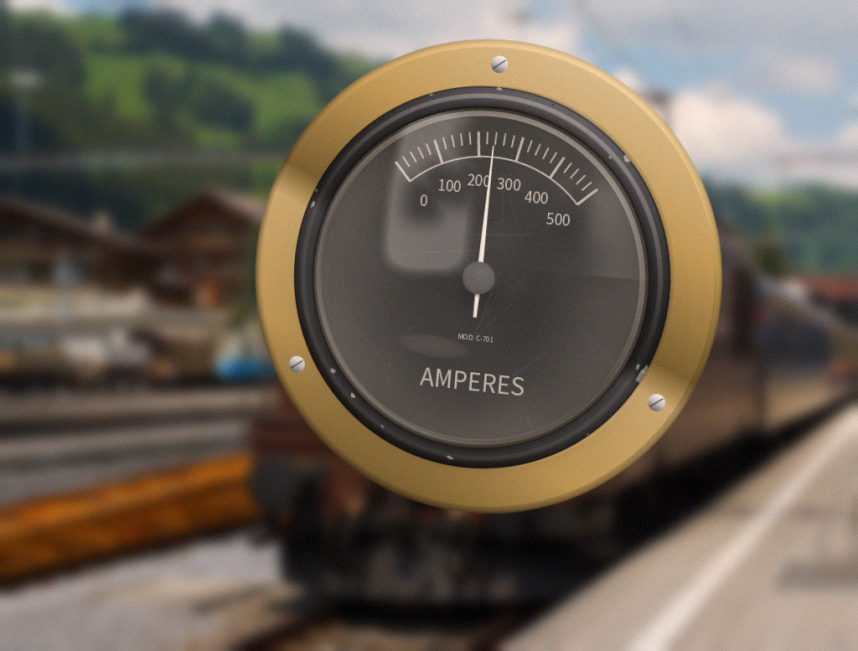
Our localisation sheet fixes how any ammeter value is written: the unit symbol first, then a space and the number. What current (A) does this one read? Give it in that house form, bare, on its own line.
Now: A 240
